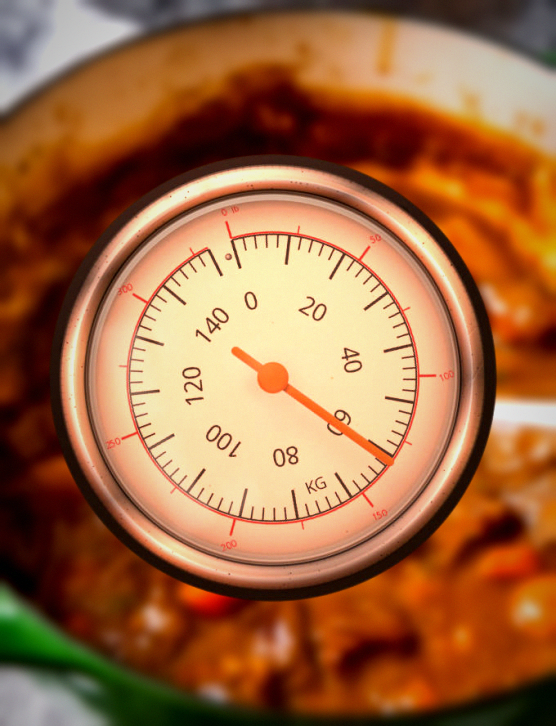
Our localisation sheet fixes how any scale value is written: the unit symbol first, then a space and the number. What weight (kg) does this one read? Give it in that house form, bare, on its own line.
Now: kg 61
